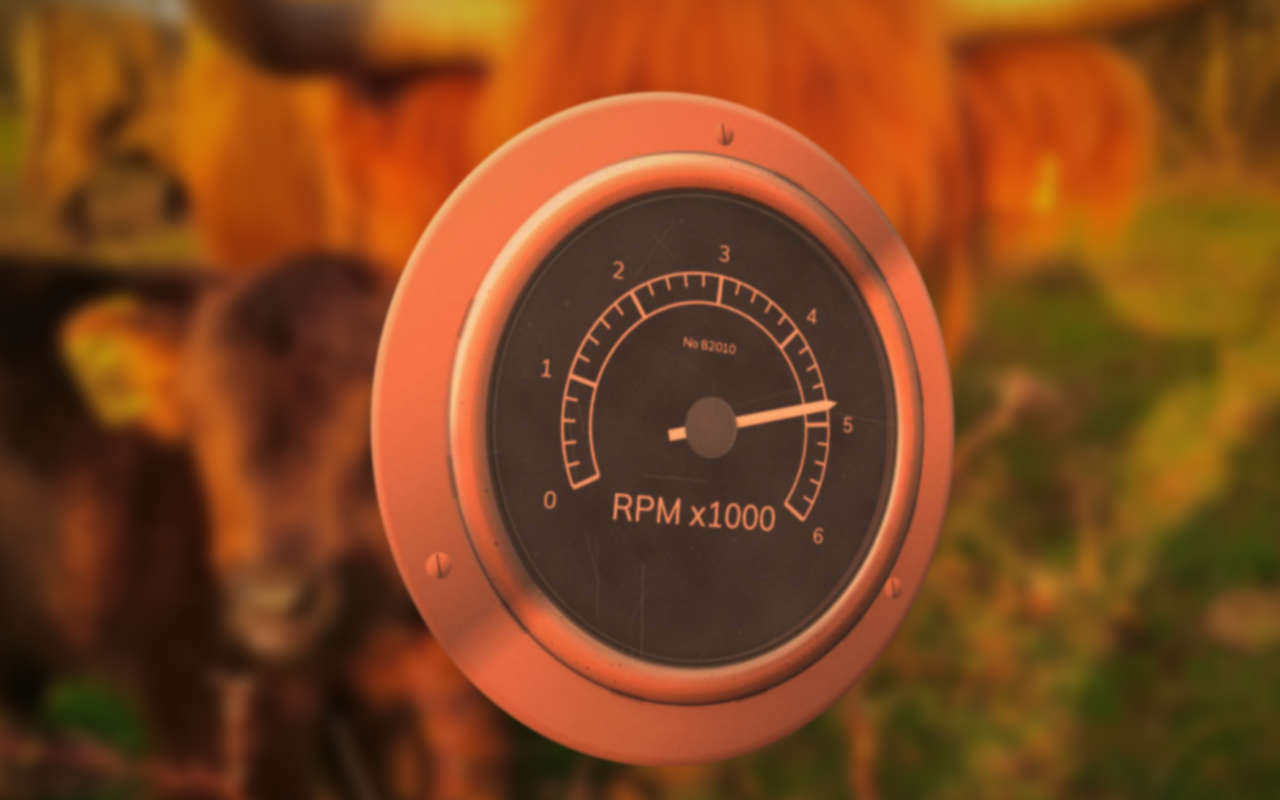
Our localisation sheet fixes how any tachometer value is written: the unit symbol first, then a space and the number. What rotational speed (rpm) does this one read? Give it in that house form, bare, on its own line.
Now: rpm 4800
